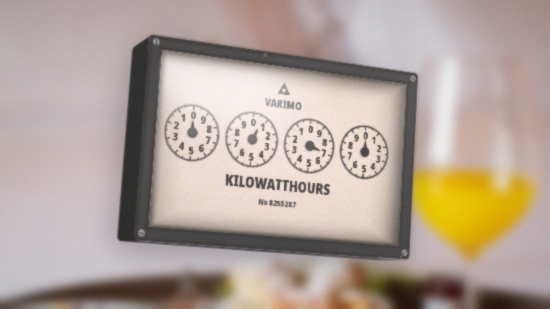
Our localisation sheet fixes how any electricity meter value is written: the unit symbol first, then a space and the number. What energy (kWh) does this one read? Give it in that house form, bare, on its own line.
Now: kWh 70
